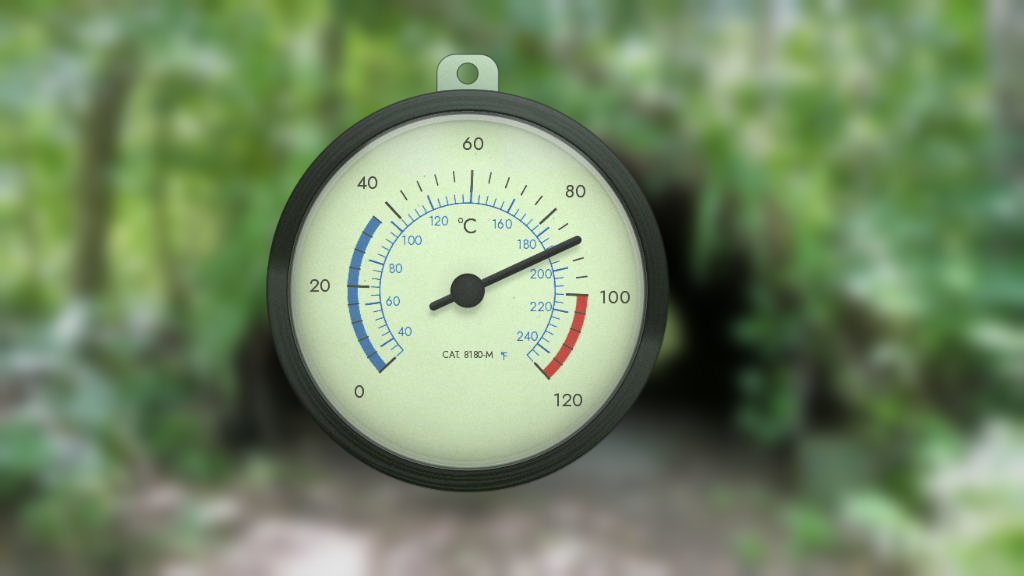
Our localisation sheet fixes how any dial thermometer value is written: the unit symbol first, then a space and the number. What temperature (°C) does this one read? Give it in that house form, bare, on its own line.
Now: °C 88
